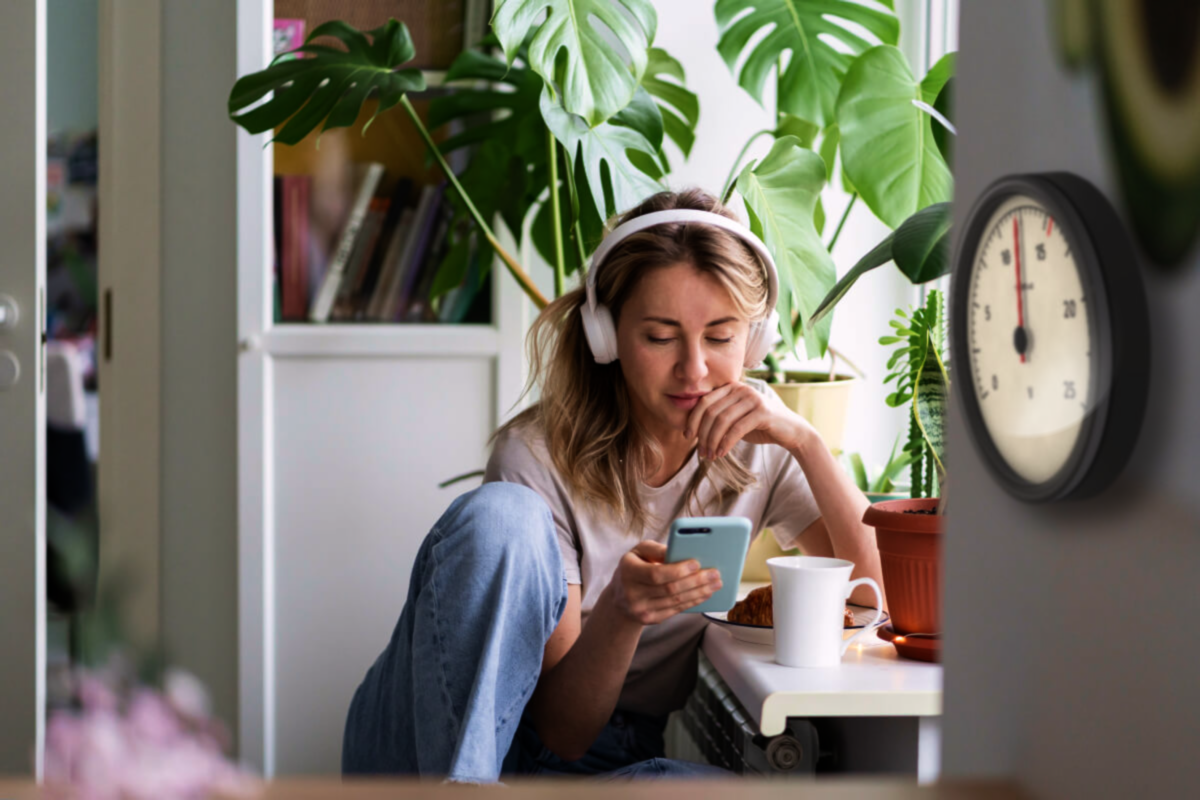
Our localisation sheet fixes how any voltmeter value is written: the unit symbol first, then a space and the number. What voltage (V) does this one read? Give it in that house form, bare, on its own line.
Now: V 12.5
